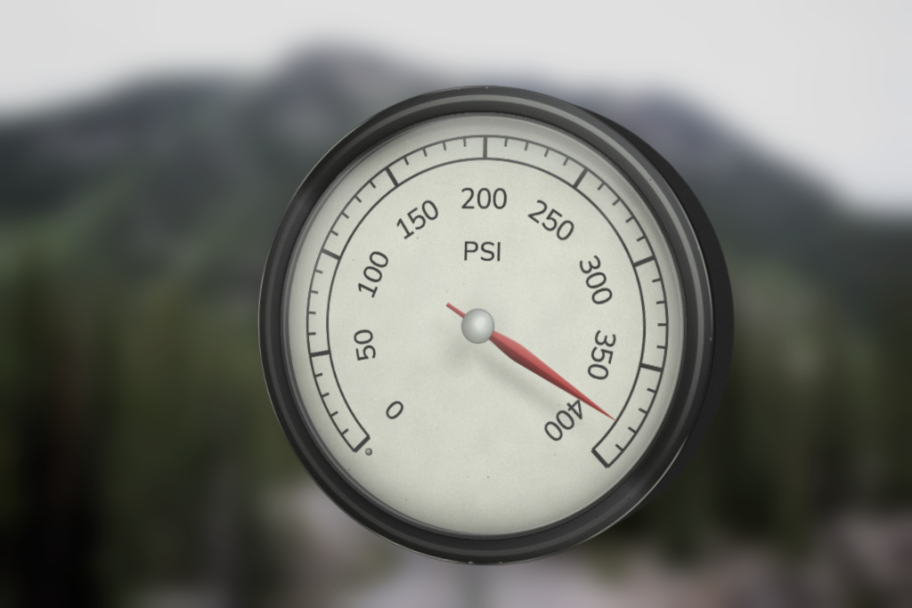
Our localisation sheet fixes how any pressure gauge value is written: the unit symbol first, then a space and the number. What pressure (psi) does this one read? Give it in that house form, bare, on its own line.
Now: psi 380
